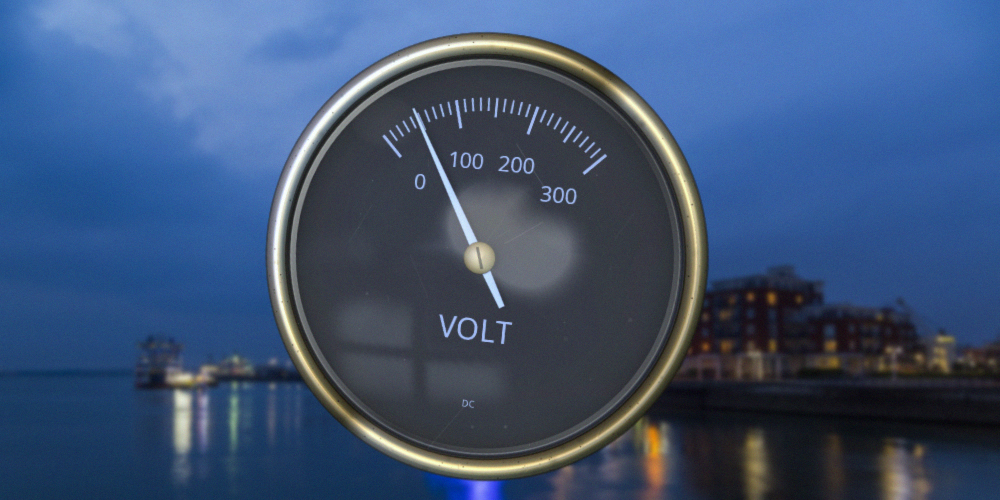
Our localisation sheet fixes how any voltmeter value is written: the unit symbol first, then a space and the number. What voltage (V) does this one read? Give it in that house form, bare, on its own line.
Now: V 50
